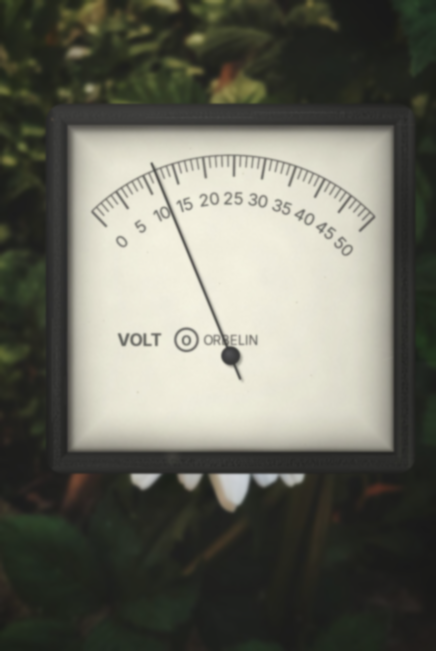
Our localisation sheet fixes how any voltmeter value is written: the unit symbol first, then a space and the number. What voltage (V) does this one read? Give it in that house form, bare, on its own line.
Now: V 12
